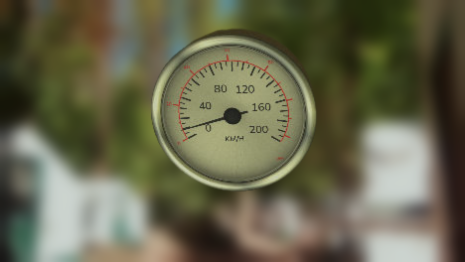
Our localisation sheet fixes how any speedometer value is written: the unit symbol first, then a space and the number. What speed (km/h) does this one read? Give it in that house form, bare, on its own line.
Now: km/h 10
